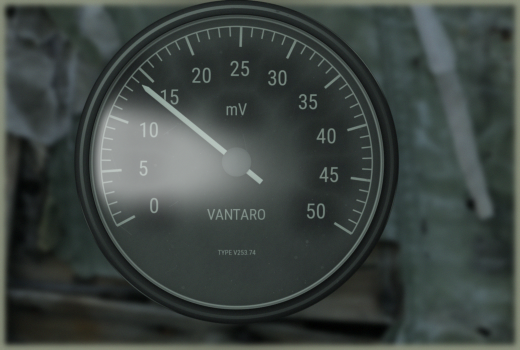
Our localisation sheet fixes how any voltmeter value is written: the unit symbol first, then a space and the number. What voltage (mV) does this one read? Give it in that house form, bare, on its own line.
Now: mV 14
